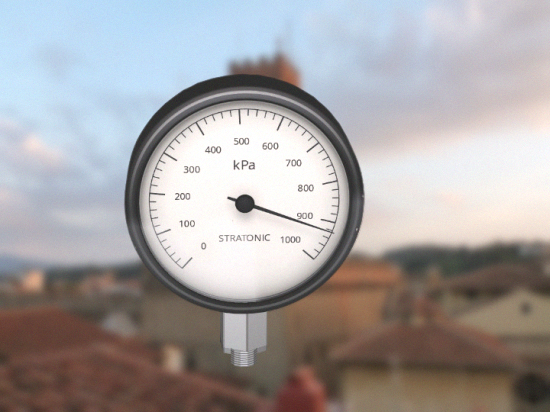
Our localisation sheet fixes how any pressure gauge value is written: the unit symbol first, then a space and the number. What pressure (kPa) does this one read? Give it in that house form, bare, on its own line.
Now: kPa 920
